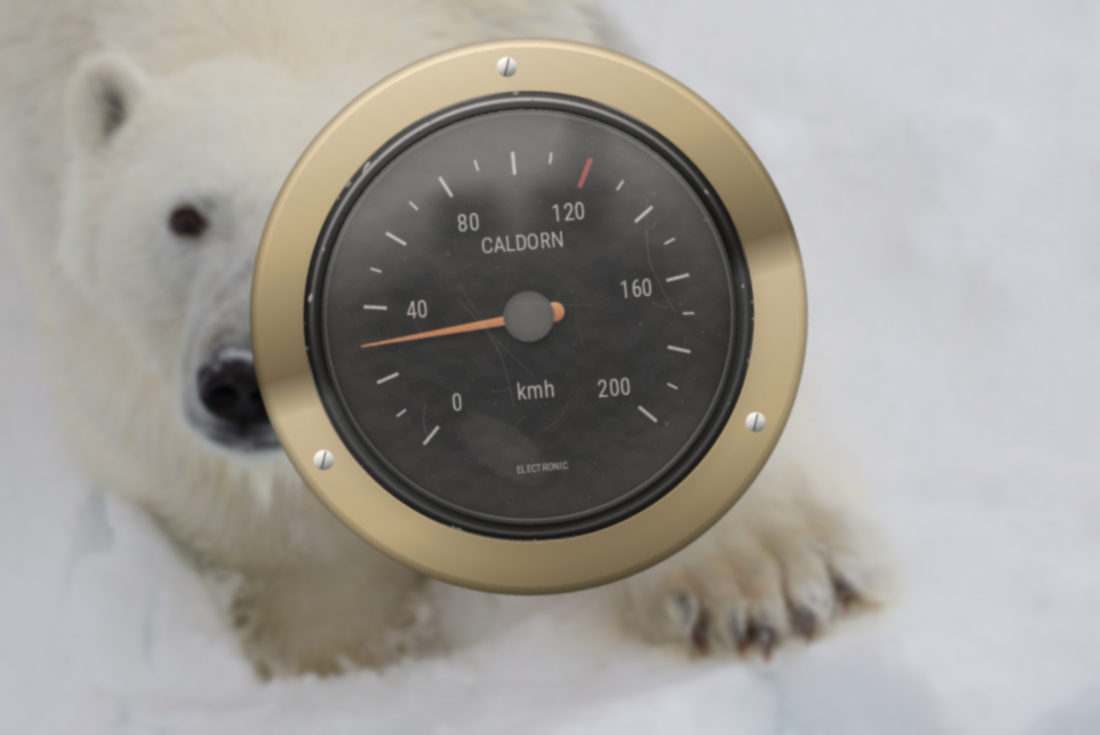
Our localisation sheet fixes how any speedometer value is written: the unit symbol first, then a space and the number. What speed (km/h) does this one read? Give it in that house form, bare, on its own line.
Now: km/h 30
